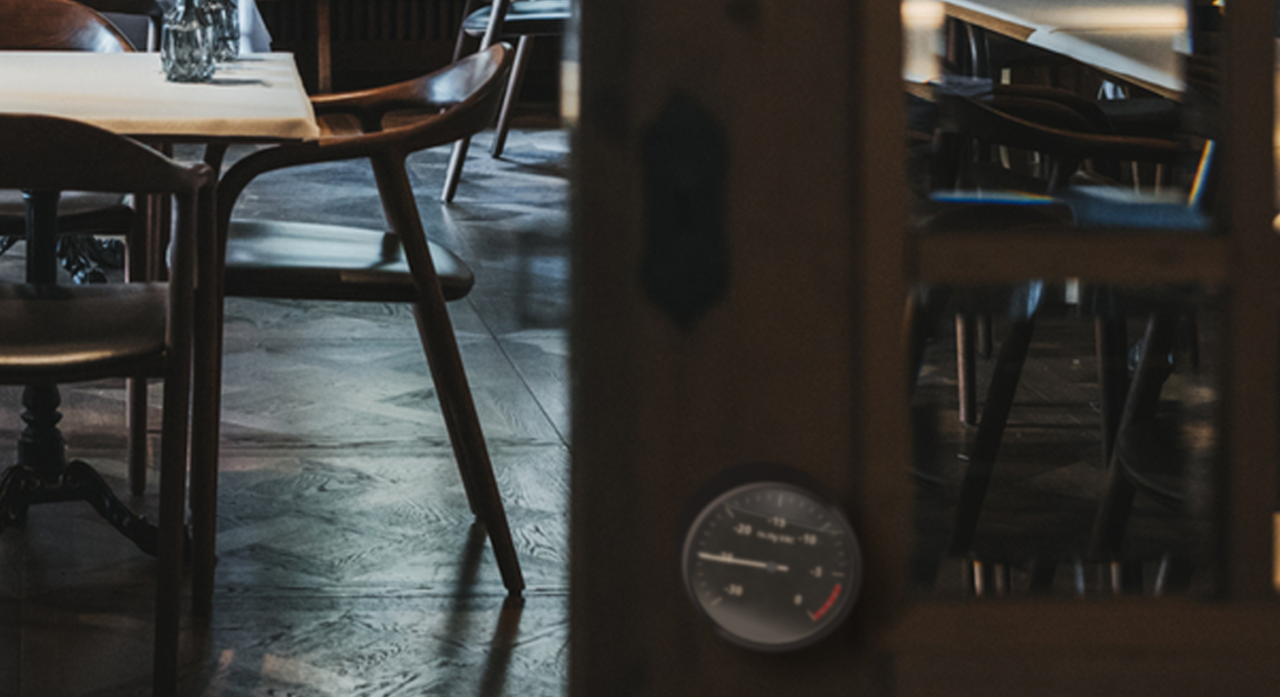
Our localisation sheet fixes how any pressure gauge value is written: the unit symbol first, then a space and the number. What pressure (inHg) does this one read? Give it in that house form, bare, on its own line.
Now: inHg -25
